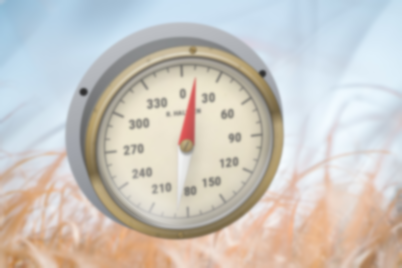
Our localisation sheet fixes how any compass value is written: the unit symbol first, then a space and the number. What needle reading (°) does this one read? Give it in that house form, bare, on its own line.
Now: ° 10
